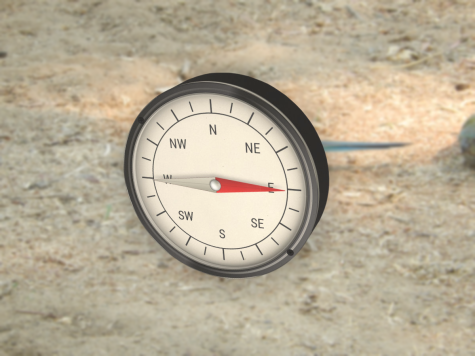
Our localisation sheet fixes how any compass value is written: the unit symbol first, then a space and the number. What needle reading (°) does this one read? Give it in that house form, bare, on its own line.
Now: ° 90
